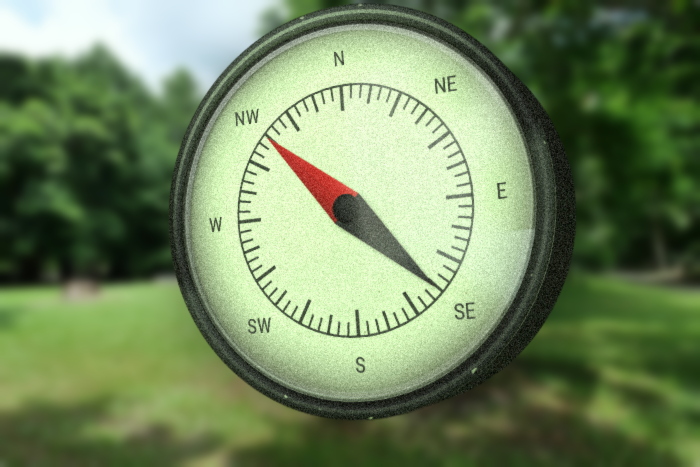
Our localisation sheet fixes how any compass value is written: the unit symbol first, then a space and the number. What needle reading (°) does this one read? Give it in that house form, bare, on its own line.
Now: ° 315
